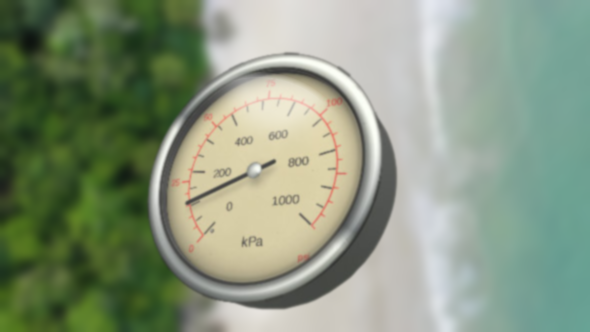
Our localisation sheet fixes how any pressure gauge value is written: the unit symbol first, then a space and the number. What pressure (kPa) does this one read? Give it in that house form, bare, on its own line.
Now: kPa 100
